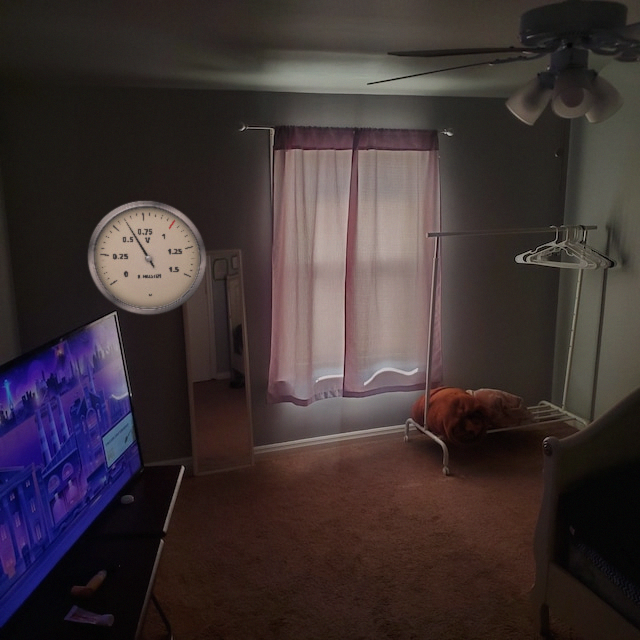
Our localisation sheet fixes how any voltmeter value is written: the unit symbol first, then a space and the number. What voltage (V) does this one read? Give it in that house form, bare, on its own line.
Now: V 0.6
